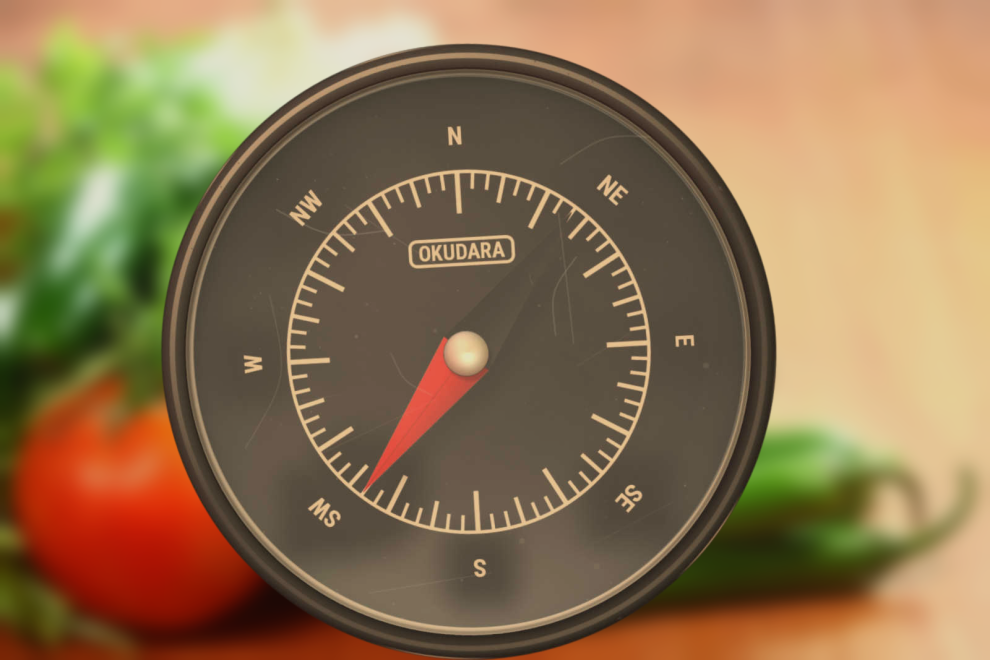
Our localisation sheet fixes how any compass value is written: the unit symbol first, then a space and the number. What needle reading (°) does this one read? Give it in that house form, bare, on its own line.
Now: ° 220
